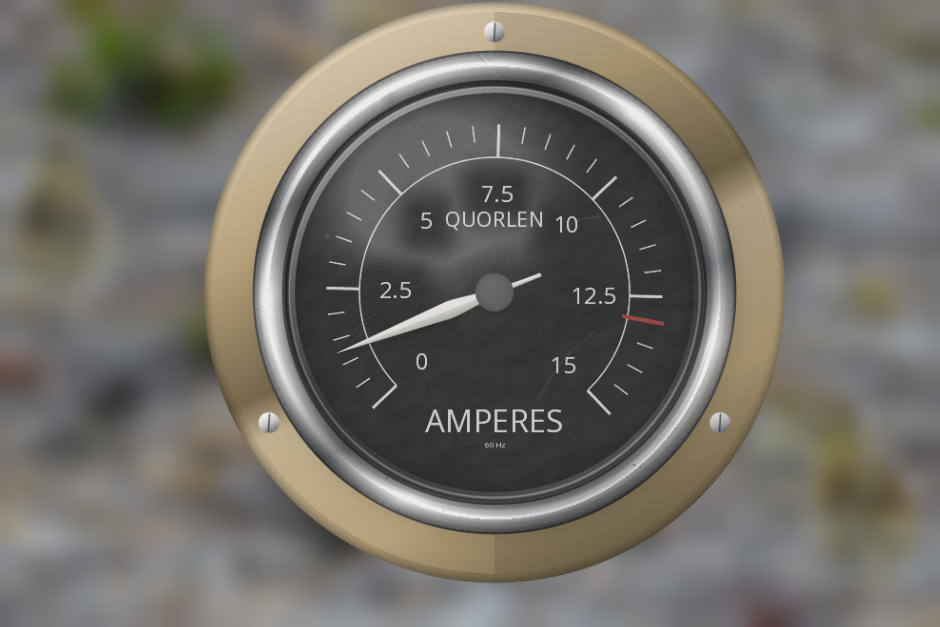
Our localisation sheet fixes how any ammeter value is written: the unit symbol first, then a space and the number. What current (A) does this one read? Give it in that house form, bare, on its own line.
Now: A 1.25
